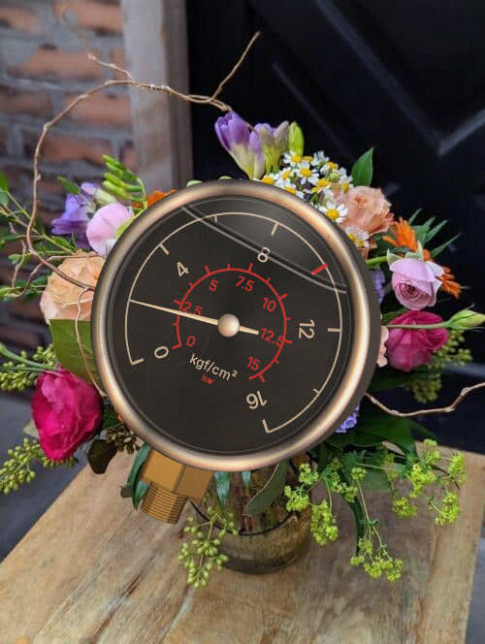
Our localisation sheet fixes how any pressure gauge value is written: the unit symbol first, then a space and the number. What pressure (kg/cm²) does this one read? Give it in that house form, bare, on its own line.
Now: kg/cm² 2
